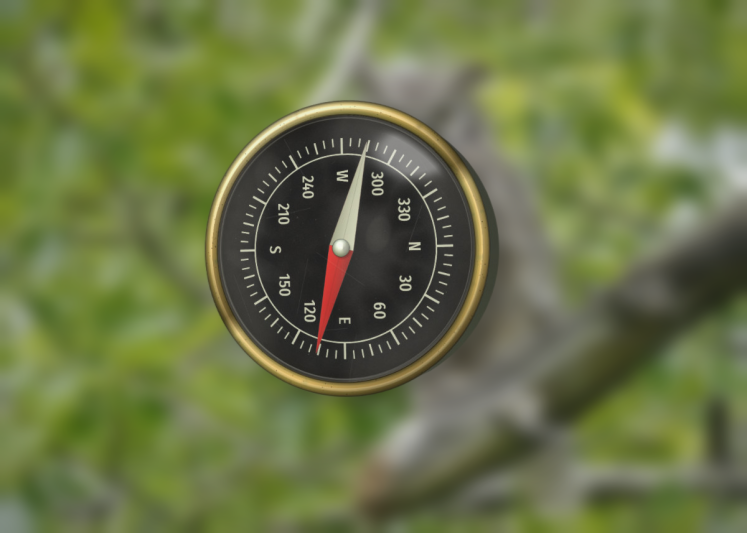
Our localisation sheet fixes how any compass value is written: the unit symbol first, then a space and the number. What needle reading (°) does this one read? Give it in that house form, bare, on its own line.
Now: ° 105
